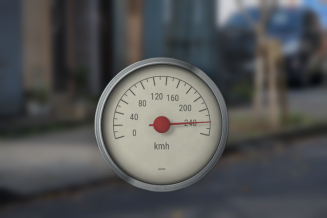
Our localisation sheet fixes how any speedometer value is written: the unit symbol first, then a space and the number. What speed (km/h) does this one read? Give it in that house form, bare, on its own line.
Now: km/h 240
